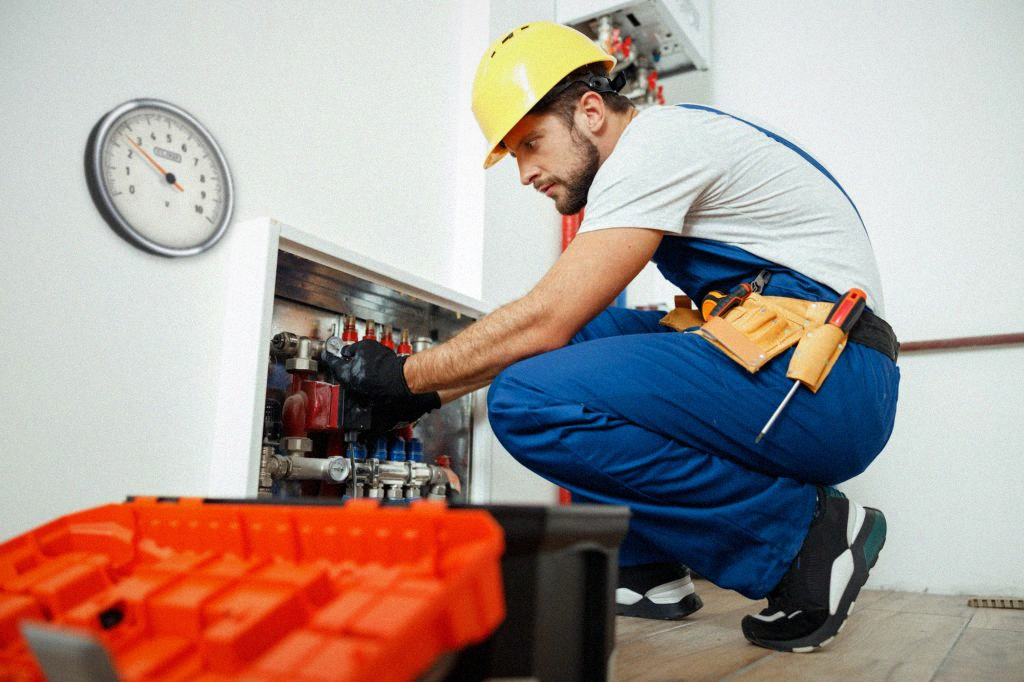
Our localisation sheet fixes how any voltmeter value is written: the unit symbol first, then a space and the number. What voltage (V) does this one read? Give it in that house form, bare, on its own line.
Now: V 2.5
